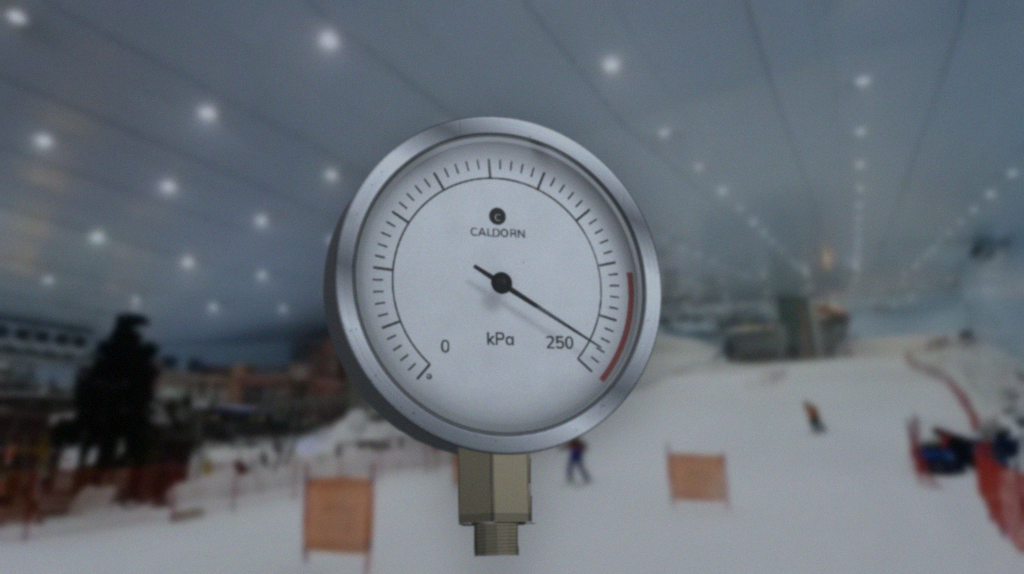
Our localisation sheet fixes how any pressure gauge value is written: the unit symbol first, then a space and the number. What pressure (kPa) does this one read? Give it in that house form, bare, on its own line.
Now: kPa 240
